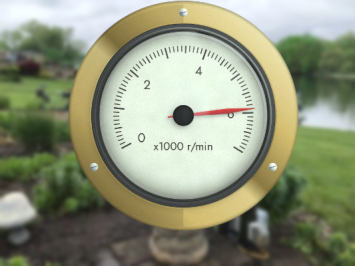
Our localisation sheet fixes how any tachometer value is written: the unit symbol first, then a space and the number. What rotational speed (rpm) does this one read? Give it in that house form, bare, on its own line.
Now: rpm 5900
